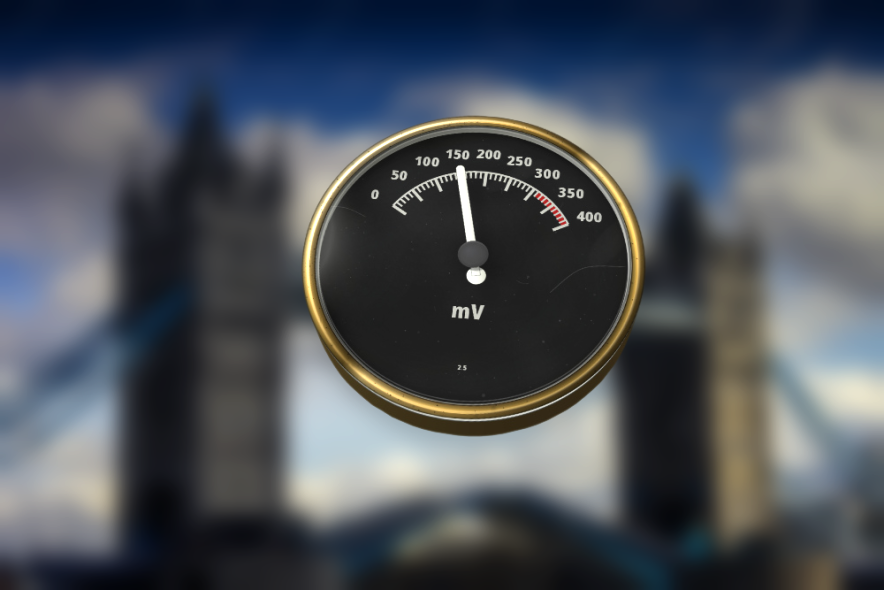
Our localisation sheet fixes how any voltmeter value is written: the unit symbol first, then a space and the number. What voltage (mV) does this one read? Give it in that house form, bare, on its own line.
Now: mV 150
